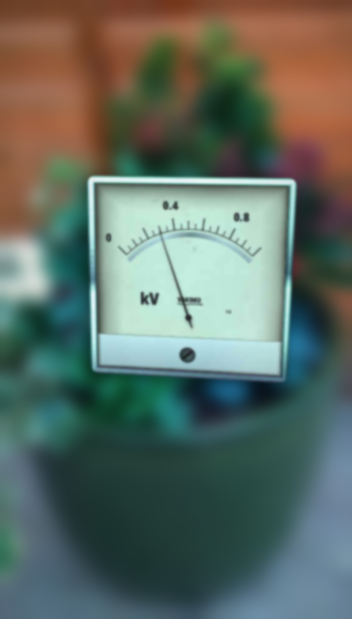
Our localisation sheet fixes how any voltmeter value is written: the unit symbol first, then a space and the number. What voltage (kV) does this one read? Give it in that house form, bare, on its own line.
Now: kV 0.3
